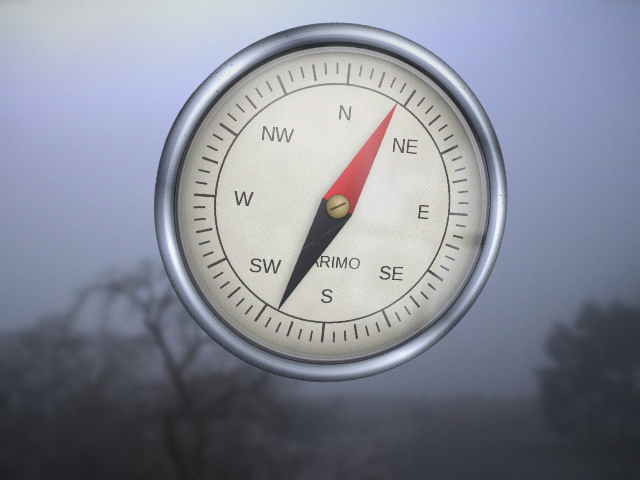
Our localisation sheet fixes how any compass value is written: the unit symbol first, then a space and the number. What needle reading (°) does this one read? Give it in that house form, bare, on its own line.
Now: ° 25
